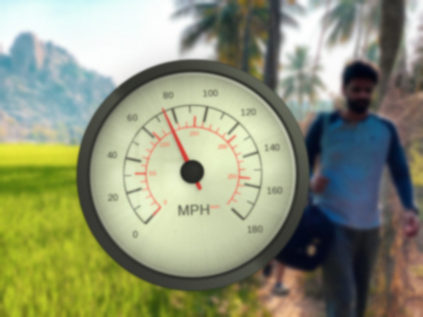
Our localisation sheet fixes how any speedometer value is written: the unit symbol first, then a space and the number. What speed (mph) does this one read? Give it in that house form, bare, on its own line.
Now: mph 75
